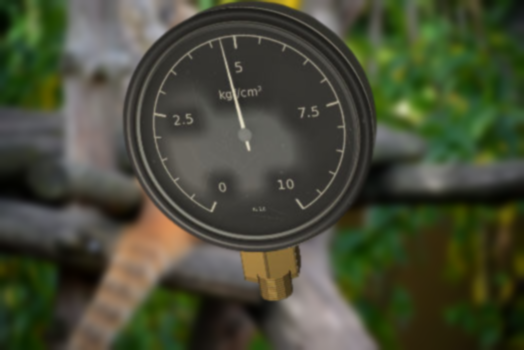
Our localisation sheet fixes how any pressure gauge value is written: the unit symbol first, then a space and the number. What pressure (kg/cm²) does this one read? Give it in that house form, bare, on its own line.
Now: kg/cm² 4.75
